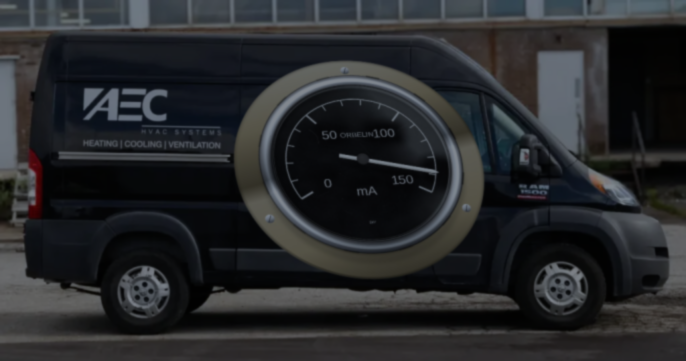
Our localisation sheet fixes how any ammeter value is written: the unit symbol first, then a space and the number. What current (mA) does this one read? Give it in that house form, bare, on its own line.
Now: mA 140
